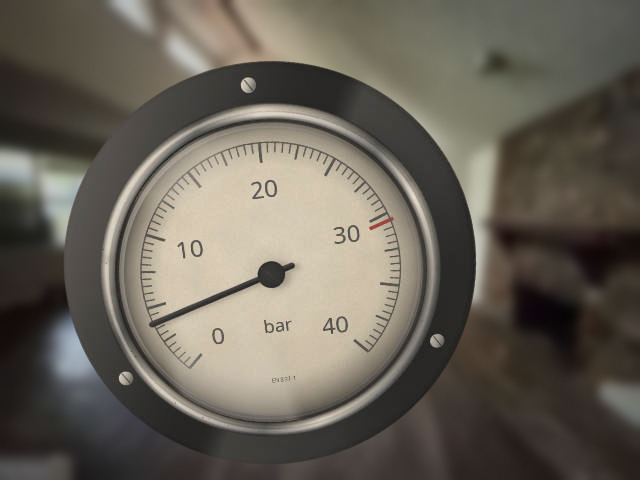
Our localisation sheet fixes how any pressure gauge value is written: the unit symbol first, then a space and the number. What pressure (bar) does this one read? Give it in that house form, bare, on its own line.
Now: bar 4
